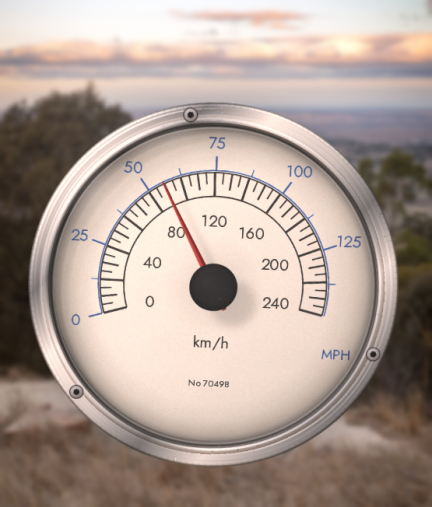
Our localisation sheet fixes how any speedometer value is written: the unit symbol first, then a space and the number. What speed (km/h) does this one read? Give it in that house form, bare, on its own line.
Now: km/h 90
